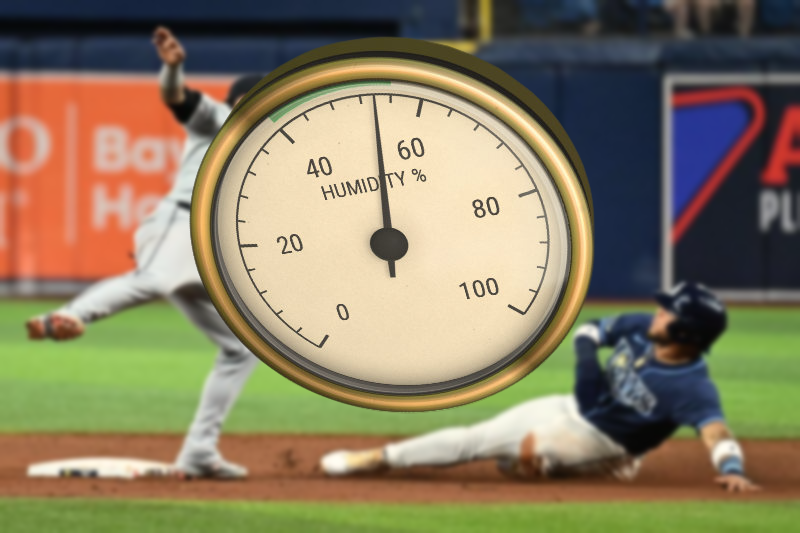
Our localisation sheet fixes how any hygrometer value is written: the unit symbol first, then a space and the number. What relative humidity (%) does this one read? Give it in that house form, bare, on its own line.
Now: % 54
